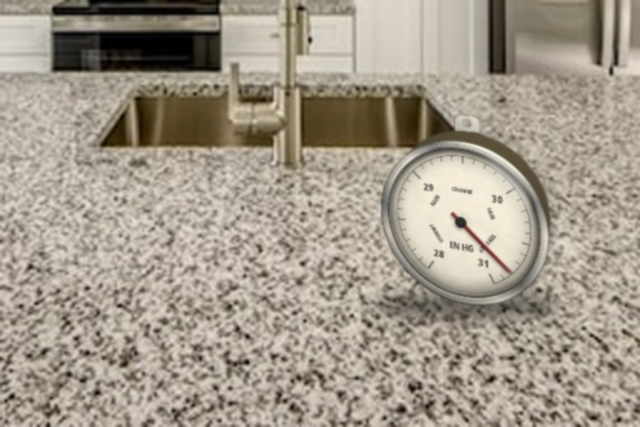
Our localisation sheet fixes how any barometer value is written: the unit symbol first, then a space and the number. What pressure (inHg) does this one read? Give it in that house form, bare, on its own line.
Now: inHg 30.8
